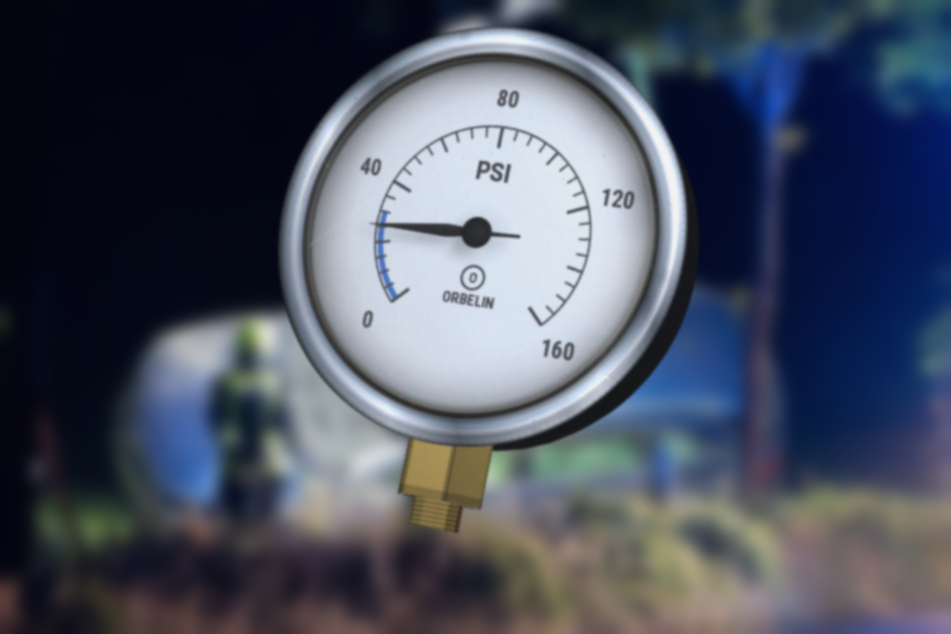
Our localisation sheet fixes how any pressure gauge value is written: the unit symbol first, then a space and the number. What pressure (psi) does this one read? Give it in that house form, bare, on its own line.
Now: psi 25
